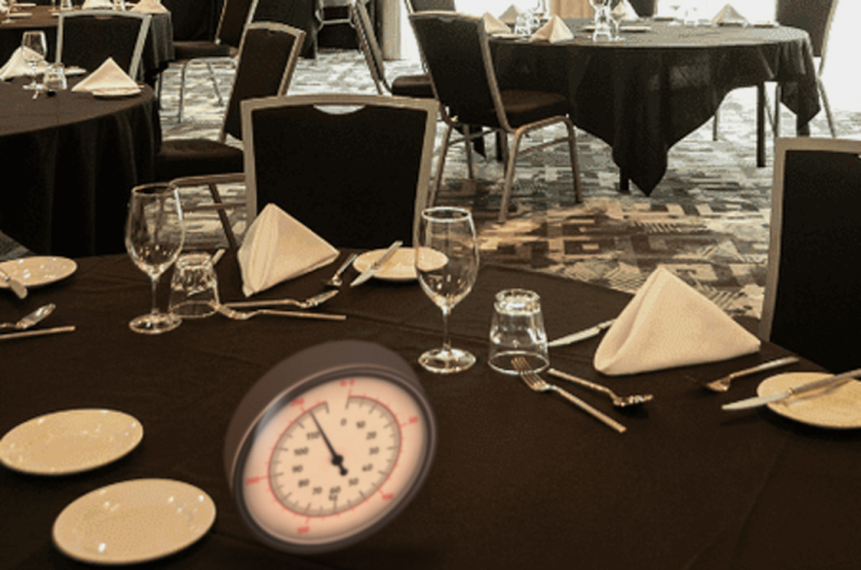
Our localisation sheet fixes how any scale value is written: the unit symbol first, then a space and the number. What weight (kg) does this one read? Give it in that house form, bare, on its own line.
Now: kg 115
